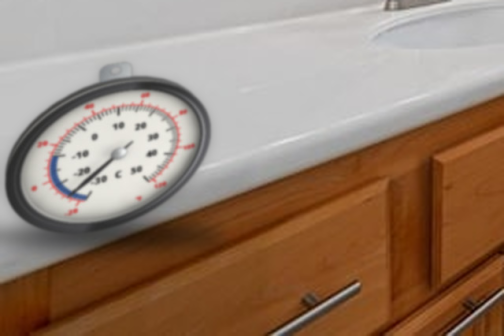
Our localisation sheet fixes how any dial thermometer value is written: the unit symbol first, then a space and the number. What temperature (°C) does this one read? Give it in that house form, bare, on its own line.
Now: °C -25
